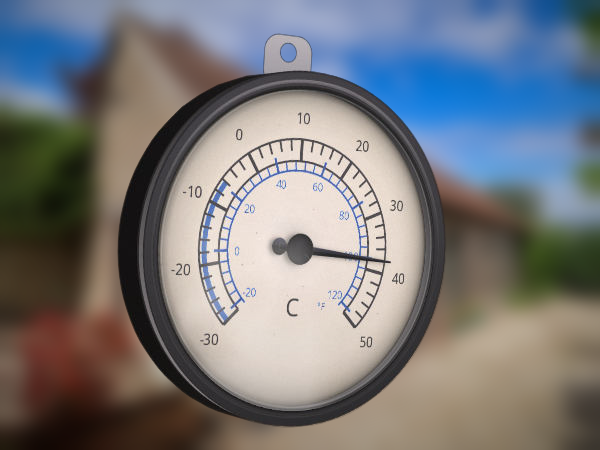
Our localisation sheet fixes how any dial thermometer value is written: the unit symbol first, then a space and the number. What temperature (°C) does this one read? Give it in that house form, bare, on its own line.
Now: °C 38
